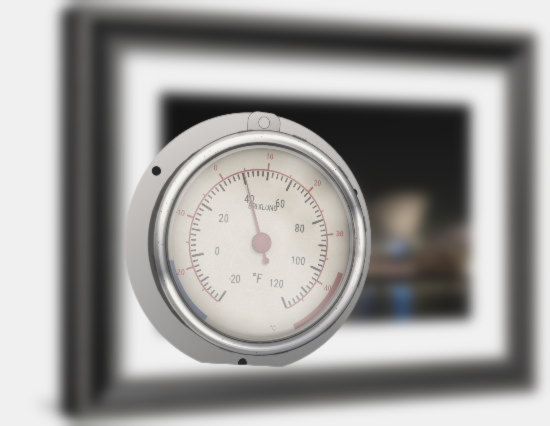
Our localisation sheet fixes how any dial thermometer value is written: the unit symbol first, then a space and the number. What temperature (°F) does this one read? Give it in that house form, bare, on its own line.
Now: °F 40
